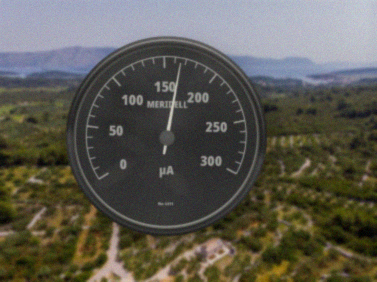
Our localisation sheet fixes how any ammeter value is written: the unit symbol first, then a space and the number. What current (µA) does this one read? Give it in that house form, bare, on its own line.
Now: µA 165
